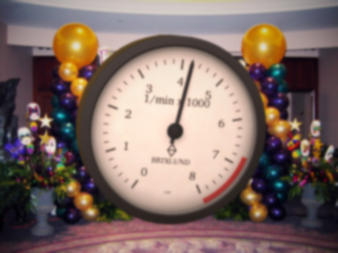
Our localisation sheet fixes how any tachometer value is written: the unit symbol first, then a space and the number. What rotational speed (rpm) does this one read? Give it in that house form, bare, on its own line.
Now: rpm 4200
